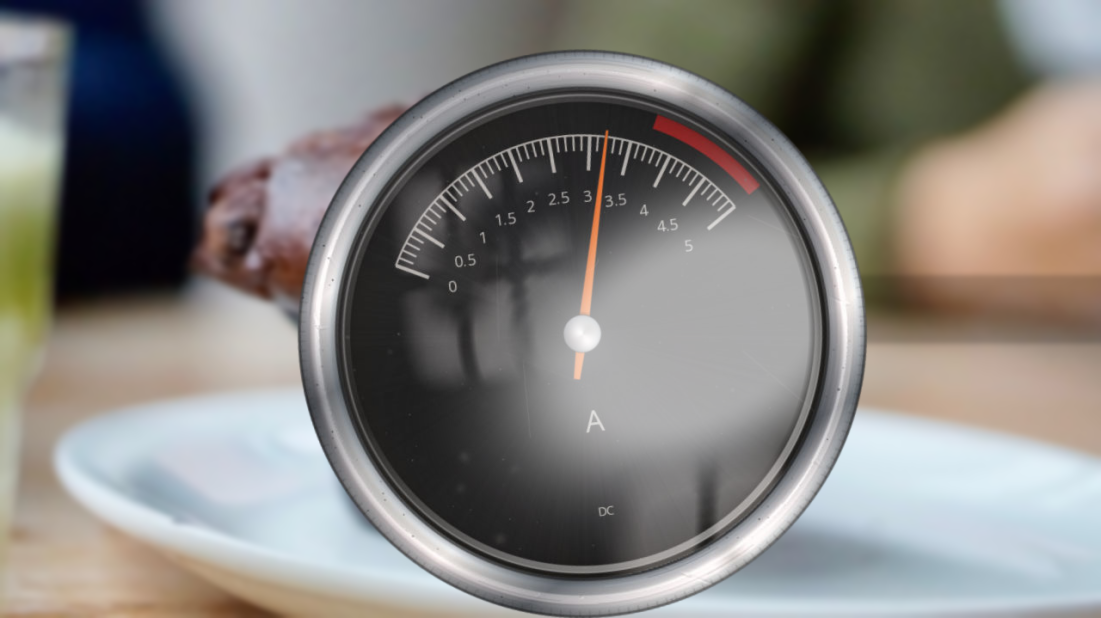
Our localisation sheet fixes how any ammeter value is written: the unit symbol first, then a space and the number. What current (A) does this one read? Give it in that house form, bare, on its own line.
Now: A 3.2
